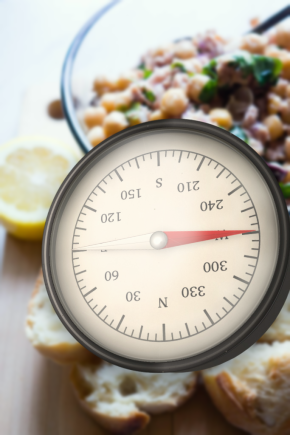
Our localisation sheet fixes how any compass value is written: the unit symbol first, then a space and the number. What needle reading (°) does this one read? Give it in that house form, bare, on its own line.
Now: ° 270
